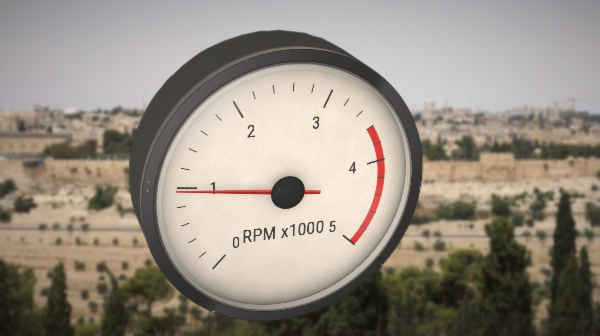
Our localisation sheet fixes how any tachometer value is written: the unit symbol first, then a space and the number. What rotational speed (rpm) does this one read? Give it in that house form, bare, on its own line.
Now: rpm 1000
